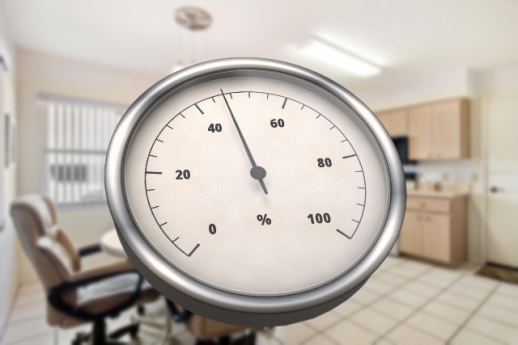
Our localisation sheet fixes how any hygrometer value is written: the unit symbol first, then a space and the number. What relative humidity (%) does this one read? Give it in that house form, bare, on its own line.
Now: % 46
